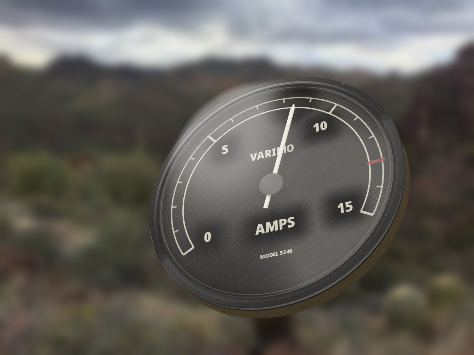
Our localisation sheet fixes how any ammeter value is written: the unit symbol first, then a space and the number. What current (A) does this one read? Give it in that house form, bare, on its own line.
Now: A 8.5
